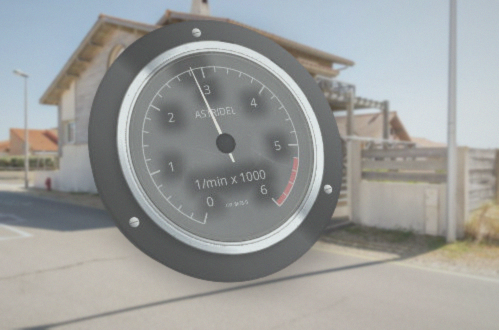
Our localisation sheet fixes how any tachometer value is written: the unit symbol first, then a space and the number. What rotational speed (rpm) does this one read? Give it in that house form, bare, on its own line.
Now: rpm 2800
